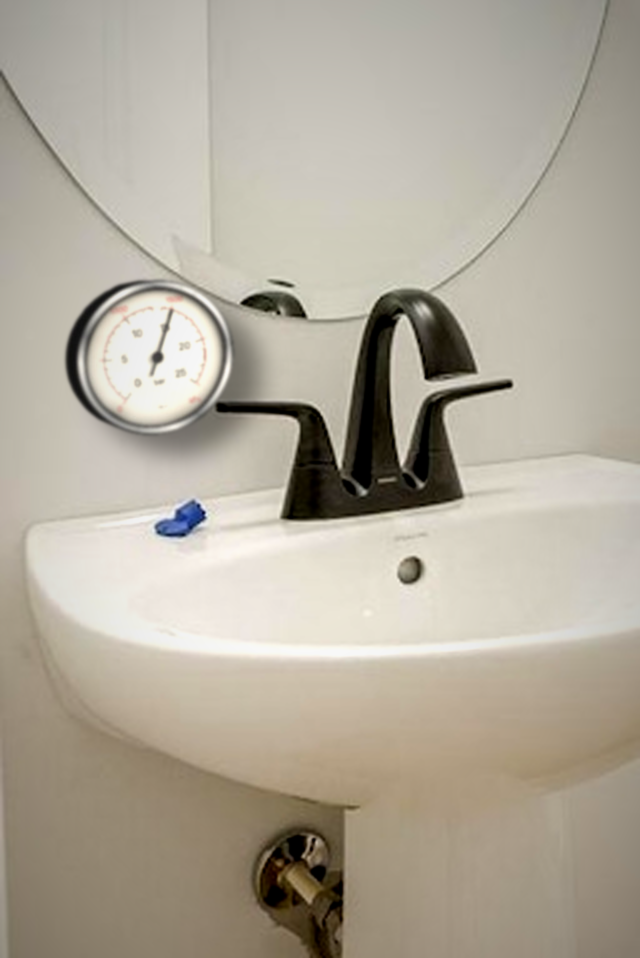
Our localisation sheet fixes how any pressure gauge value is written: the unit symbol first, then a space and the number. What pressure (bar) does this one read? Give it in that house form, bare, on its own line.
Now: bar 15
